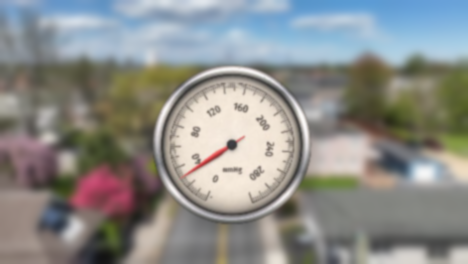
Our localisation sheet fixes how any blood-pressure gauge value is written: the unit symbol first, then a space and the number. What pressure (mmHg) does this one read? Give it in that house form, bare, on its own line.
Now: mmHg 30
